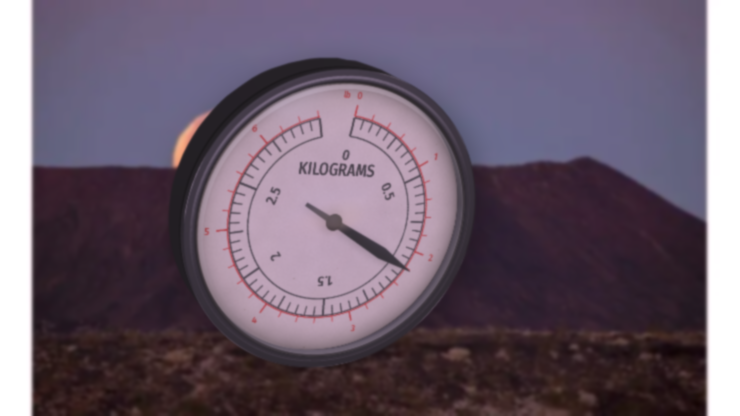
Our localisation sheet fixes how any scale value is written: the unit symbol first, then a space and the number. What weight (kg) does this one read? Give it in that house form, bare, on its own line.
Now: kg 1
